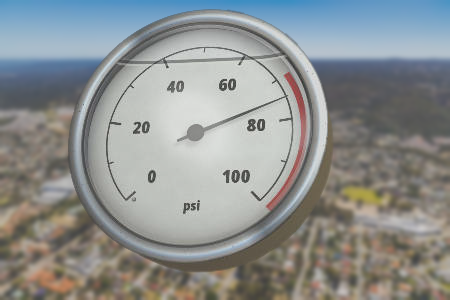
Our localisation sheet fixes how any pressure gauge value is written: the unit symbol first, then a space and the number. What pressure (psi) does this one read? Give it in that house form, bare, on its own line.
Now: psi 75
